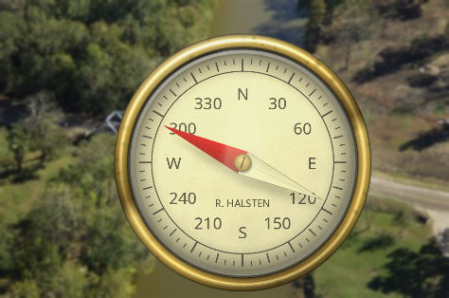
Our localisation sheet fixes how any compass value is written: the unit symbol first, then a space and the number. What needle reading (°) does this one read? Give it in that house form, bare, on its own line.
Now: ° 295
